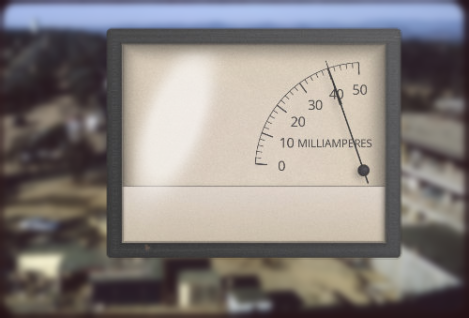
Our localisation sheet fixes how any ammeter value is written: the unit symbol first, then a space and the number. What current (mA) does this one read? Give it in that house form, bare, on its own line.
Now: mA 40
